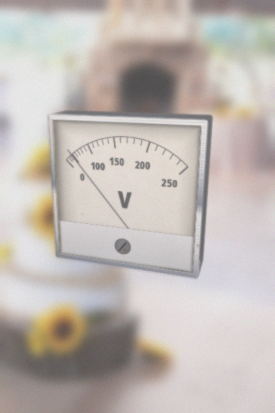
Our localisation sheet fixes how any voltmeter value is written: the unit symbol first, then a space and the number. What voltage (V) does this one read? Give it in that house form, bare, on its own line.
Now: V 50
